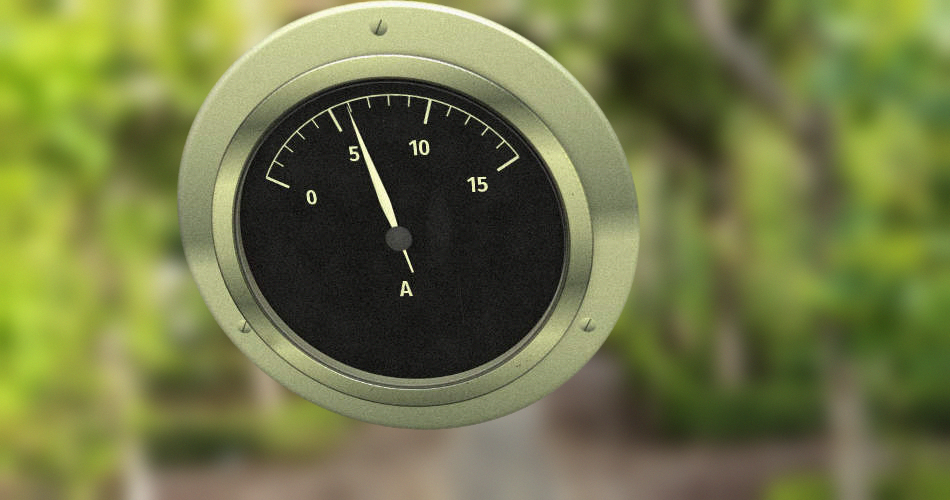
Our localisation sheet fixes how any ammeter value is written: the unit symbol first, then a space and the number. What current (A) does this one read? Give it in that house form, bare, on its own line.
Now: A 6
